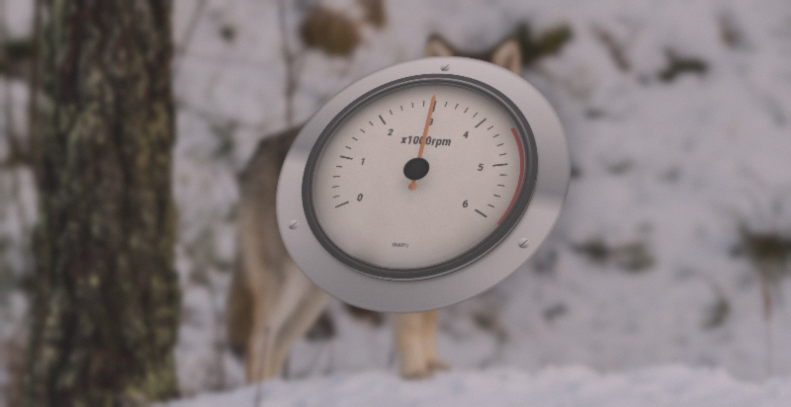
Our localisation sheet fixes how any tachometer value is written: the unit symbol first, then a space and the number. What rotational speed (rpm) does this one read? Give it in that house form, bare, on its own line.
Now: rpm 3000
